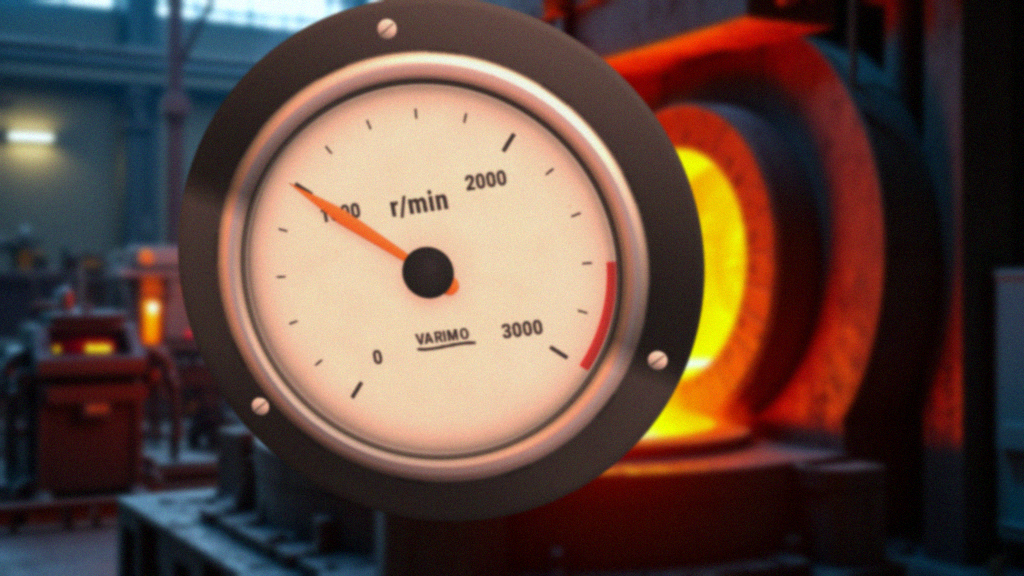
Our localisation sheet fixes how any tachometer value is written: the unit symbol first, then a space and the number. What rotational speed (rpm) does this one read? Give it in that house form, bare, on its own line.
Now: rpm 1000
